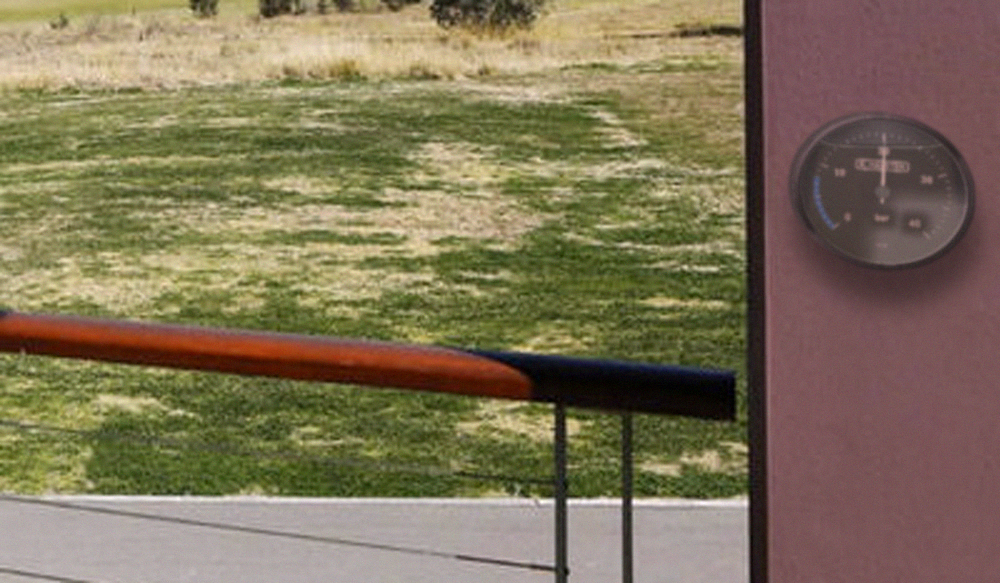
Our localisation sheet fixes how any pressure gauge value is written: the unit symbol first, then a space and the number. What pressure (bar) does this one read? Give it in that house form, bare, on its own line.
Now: bar 20
